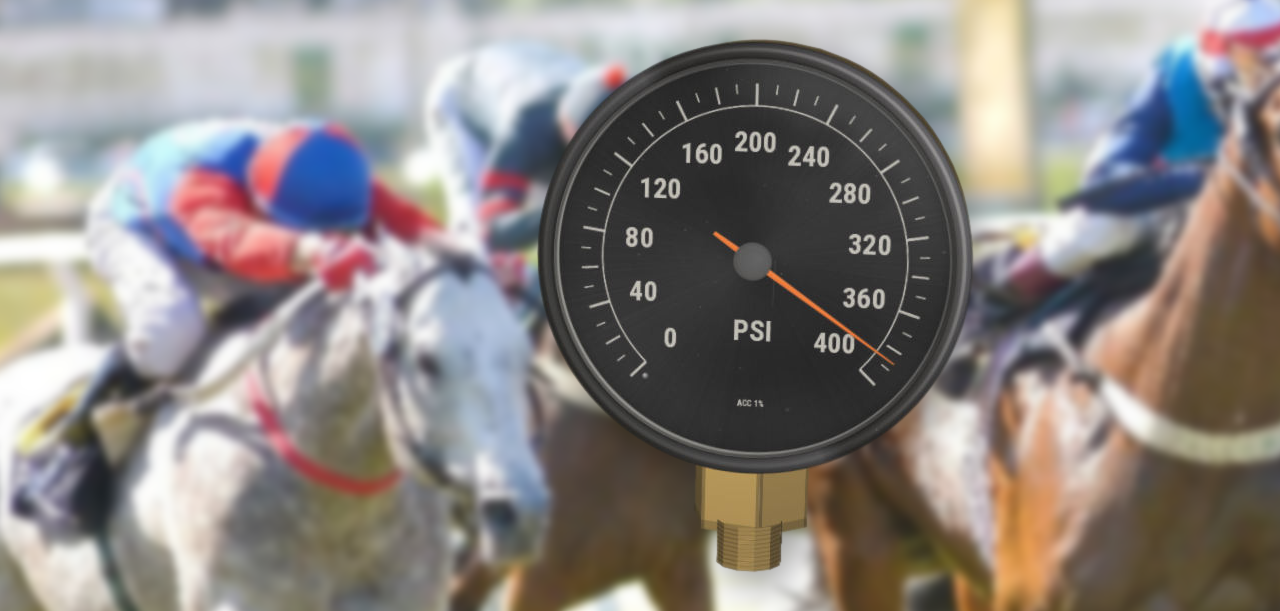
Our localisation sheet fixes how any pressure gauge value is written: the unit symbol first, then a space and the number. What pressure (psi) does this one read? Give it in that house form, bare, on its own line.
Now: psi 385
